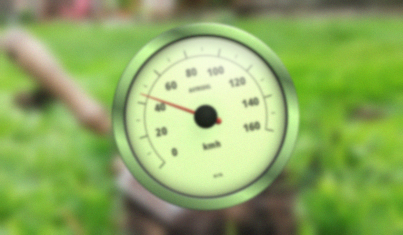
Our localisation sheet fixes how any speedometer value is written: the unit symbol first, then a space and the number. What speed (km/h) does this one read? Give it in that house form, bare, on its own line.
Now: km/h 45
